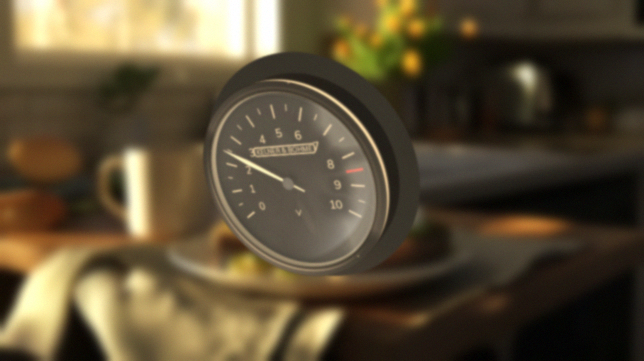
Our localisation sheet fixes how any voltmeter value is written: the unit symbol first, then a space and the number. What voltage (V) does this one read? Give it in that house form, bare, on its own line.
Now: V 2.5
